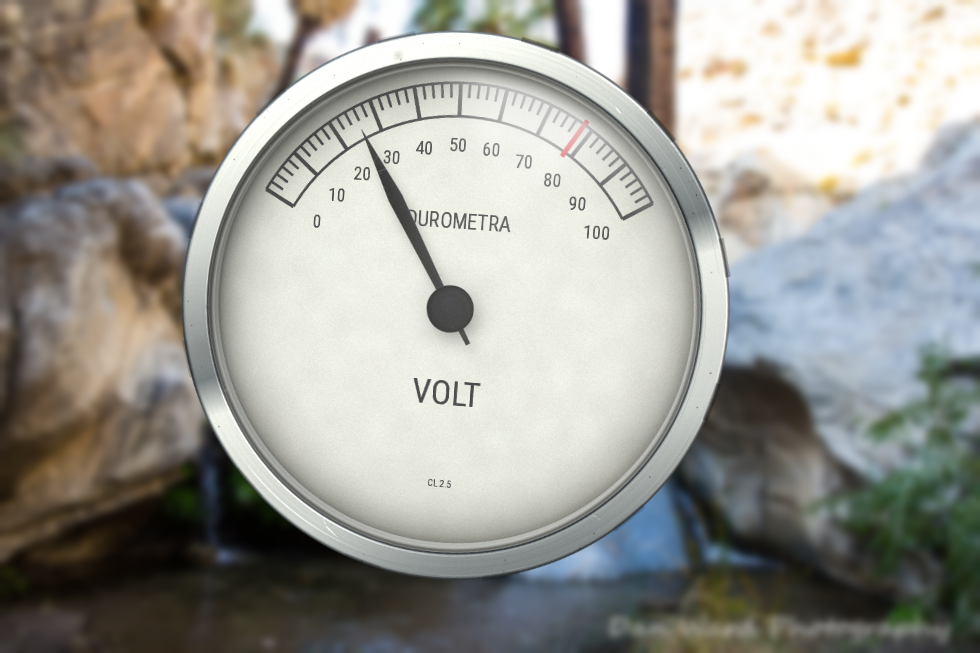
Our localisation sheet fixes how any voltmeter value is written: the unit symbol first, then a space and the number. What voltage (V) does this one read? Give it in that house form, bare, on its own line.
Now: V 26
